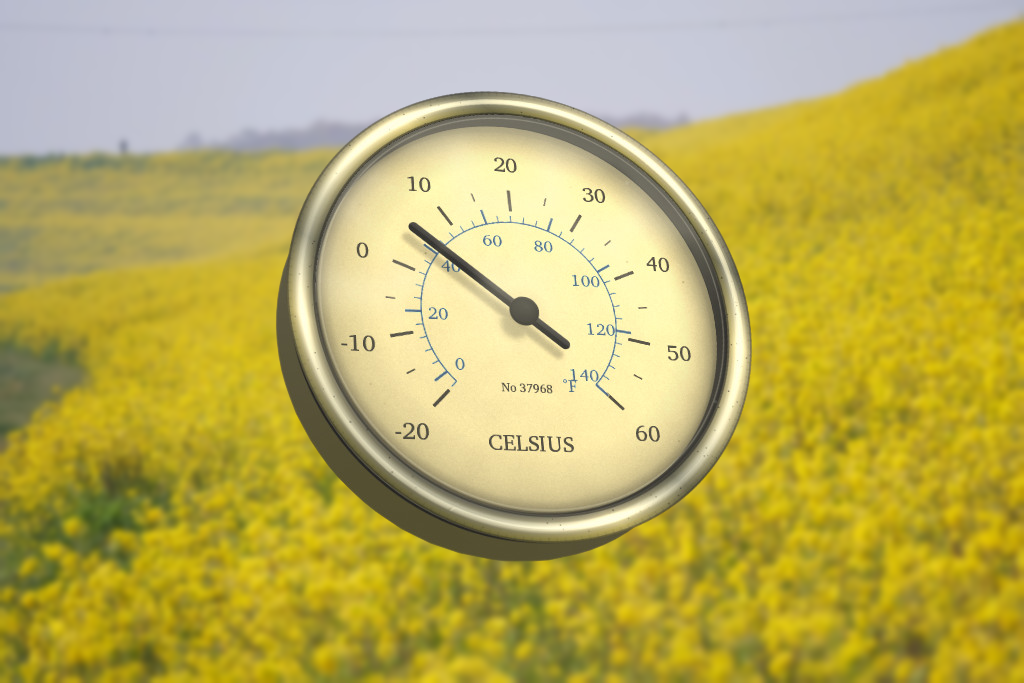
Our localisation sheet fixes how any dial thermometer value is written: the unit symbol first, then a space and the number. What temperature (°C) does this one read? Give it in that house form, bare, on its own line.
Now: °C 5
